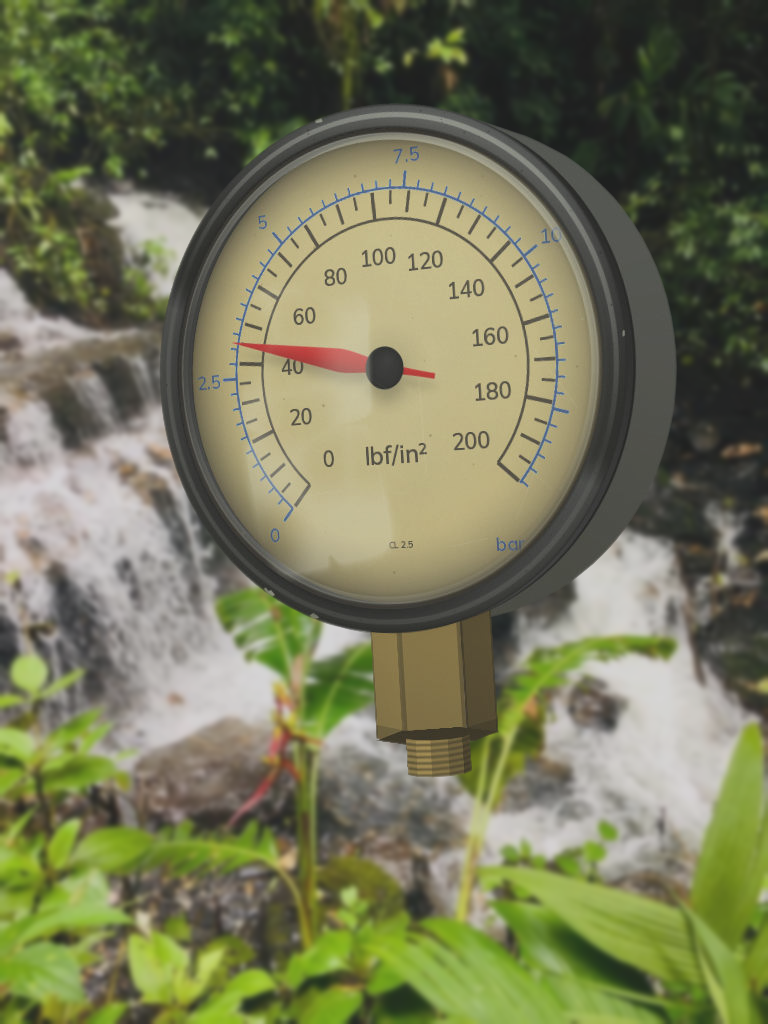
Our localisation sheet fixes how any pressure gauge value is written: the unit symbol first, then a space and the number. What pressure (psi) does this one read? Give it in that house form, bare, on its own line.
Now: psi 45
